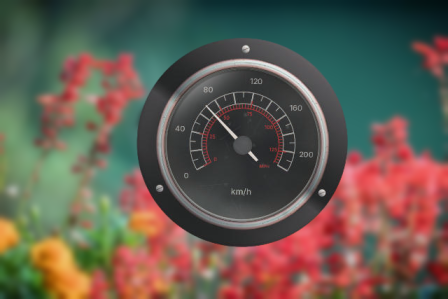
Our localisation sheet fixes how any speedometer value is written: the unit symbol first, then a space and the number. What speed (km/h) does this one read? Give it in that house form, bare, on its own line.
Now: km/h 70
